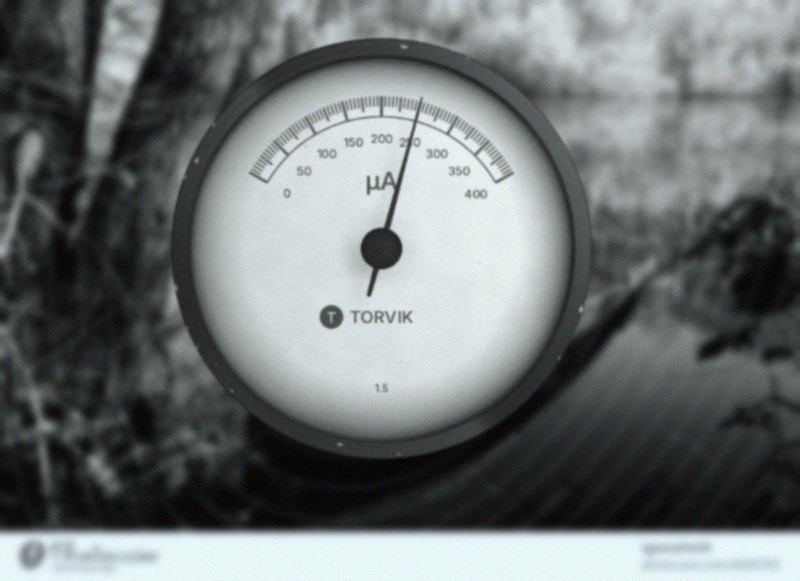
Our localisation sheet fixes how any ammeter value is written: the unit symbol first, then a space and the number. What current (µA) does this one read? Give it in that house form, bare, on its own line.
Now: µA 250
